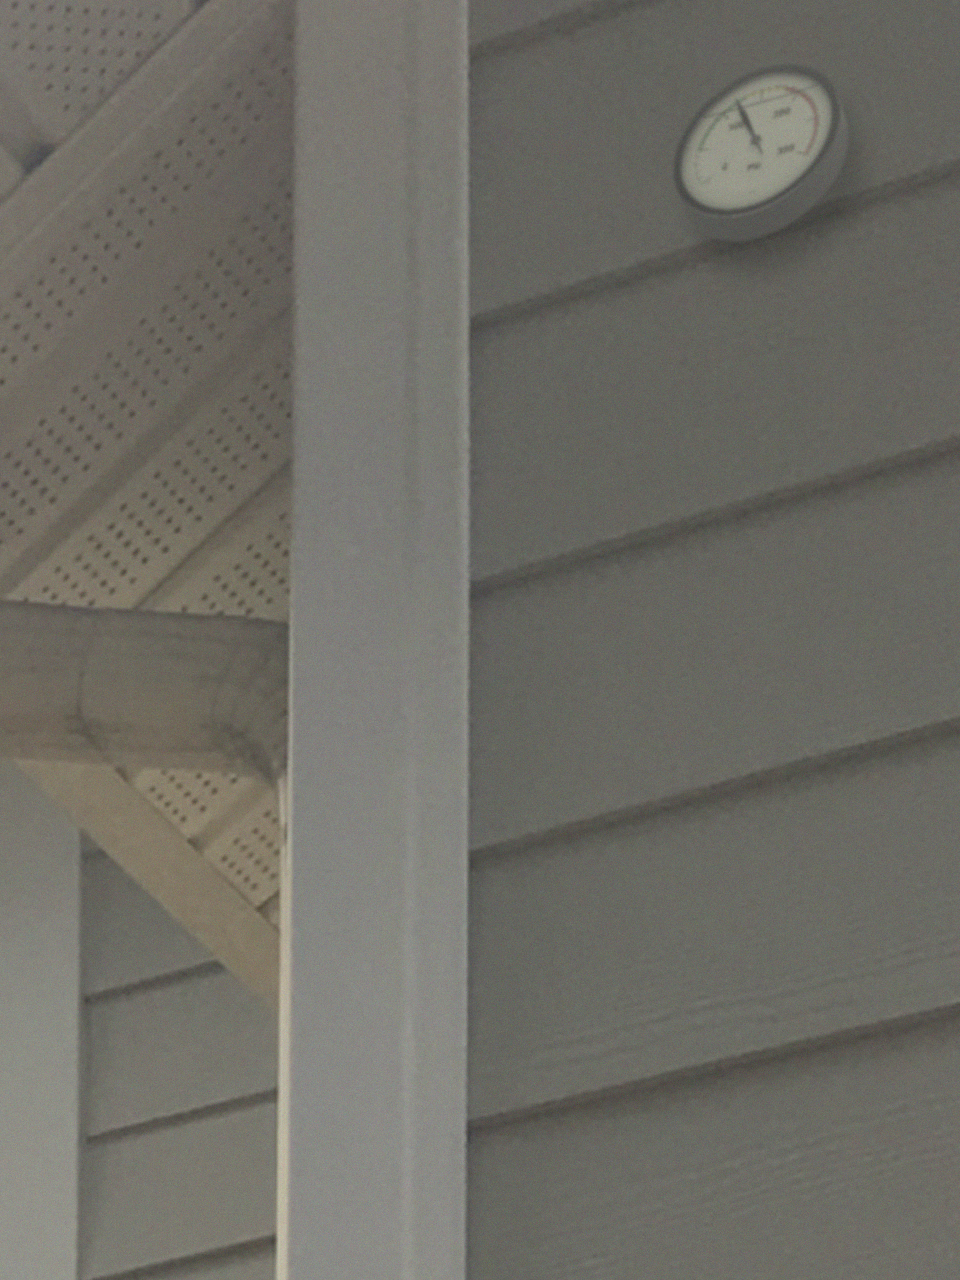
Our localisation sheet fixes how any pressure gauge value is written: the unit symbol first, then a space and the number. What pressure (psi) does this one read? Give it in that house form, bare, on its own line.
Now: psi 120
